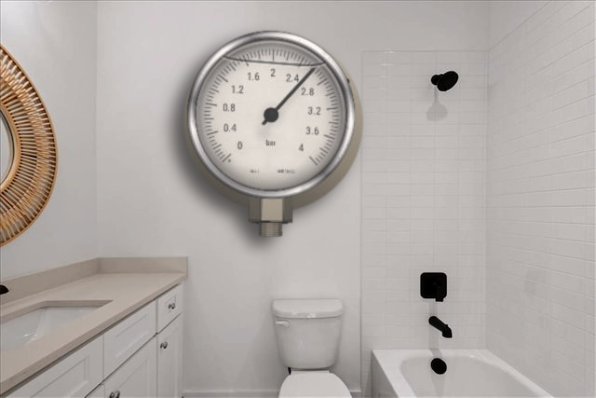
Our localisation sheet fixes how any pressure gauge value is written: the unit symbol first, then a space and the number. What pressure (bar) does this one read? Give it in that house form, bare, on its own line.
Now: bar 2.6
